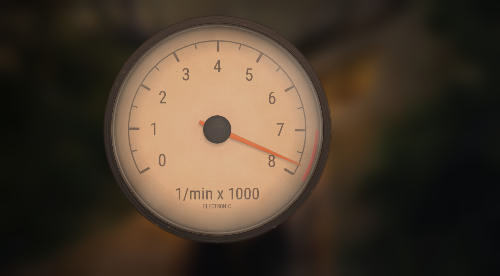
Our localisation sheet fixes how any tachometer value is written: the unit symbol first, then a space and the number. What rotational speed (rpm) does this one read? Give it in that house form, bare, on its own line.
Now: rpm 7750
